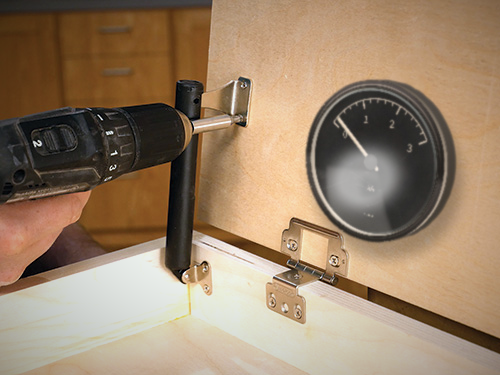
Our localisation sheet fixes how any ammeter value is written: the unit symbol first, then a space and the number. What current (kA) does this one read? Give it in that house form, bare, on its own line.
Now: kA 0.2
